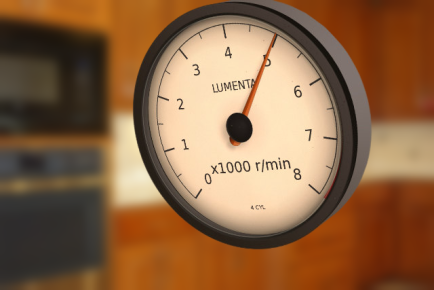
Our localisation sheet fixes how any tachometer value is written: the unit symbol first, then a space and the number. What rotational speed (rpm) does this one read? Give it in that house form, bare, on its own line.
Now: rpm 5000
